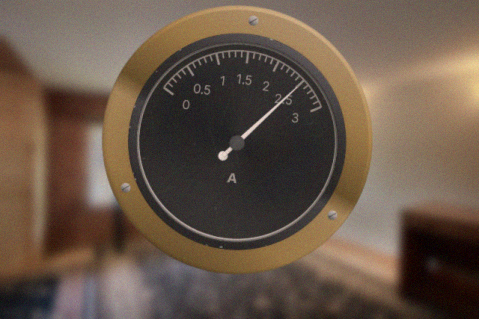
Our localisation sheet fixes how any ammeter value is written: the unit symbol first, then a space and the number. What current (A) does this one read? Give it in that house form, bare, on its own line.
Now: A 2.5
